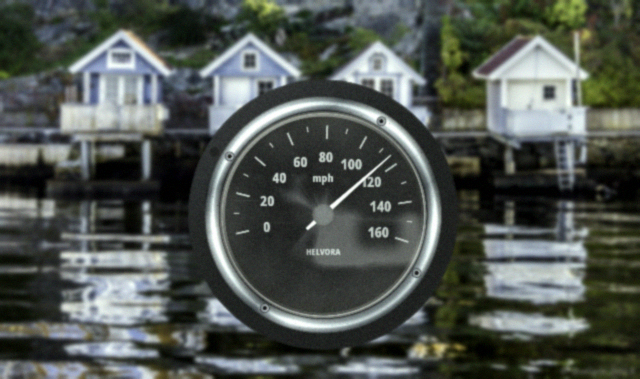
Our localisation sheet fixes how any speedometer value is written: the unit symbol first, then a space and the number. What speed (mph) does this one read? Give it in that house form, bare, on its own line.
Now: mph 115
